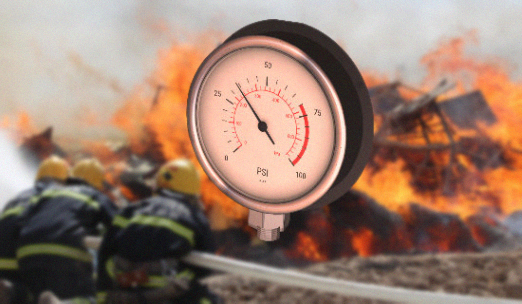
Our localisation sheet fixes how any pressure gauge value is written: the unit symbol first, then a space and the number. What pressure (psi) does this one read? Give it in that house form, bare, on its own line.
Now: psi 35
